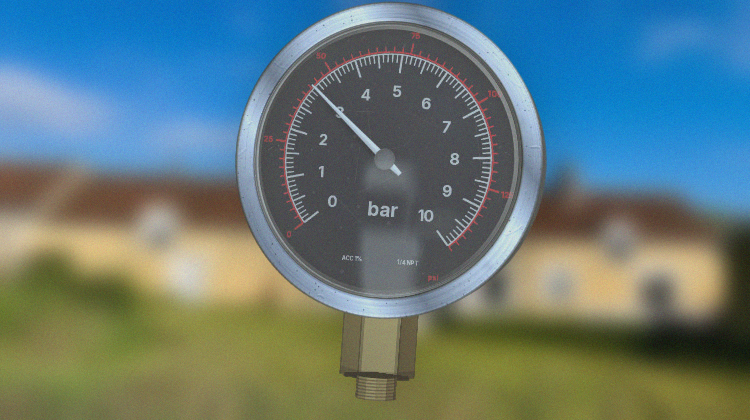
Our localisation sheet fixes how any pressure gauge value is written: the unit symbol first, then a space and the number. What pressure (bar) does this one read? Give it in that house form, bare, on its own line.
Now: bar 3
